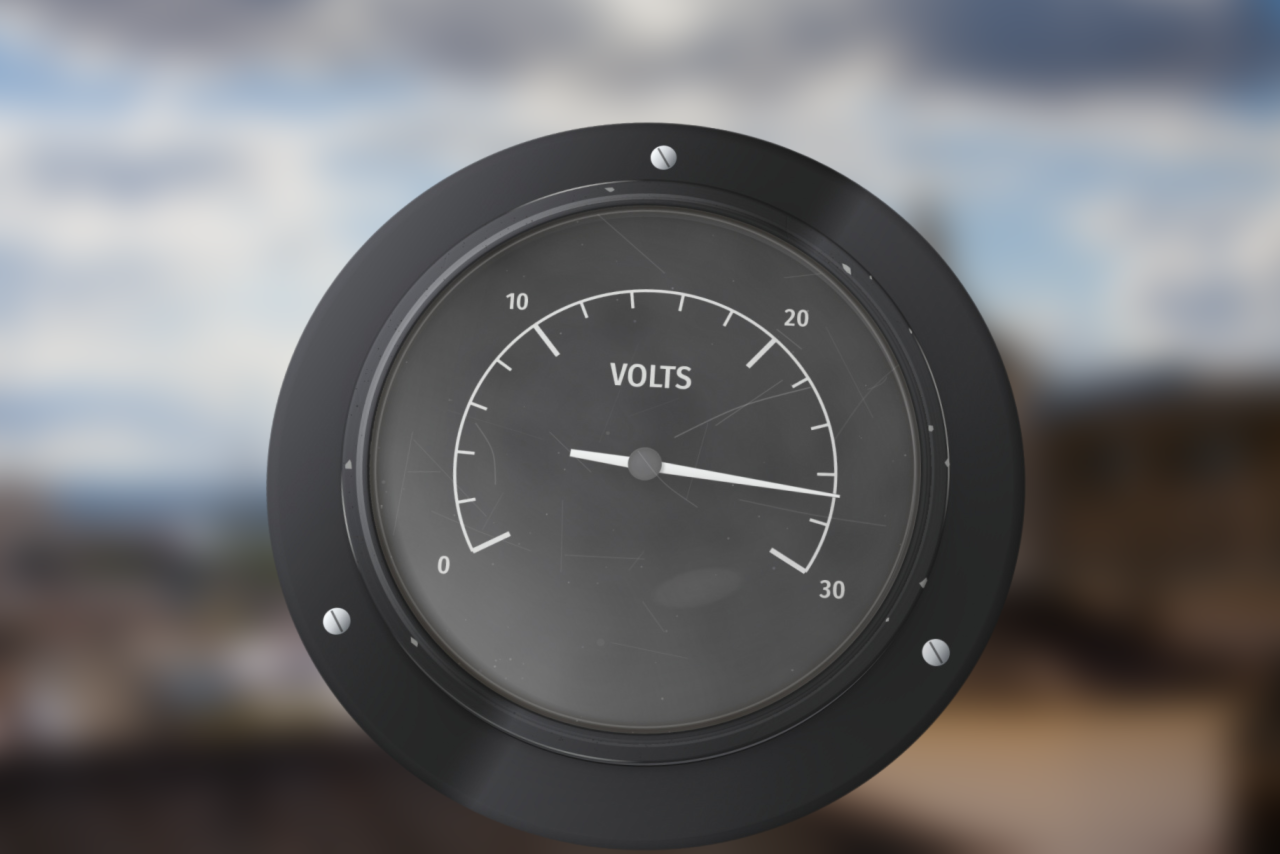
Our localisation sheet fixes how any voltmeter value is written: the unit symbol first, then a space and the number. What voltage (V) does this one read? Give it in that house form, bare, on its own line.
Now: V 27
